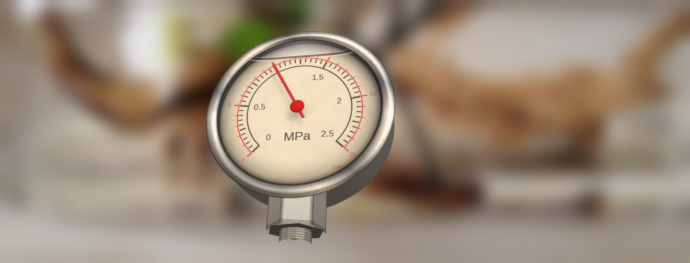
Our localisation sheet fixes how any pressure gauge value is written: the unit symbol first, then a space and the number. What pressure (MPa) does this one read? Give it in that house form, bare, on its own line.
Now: MPa 1
